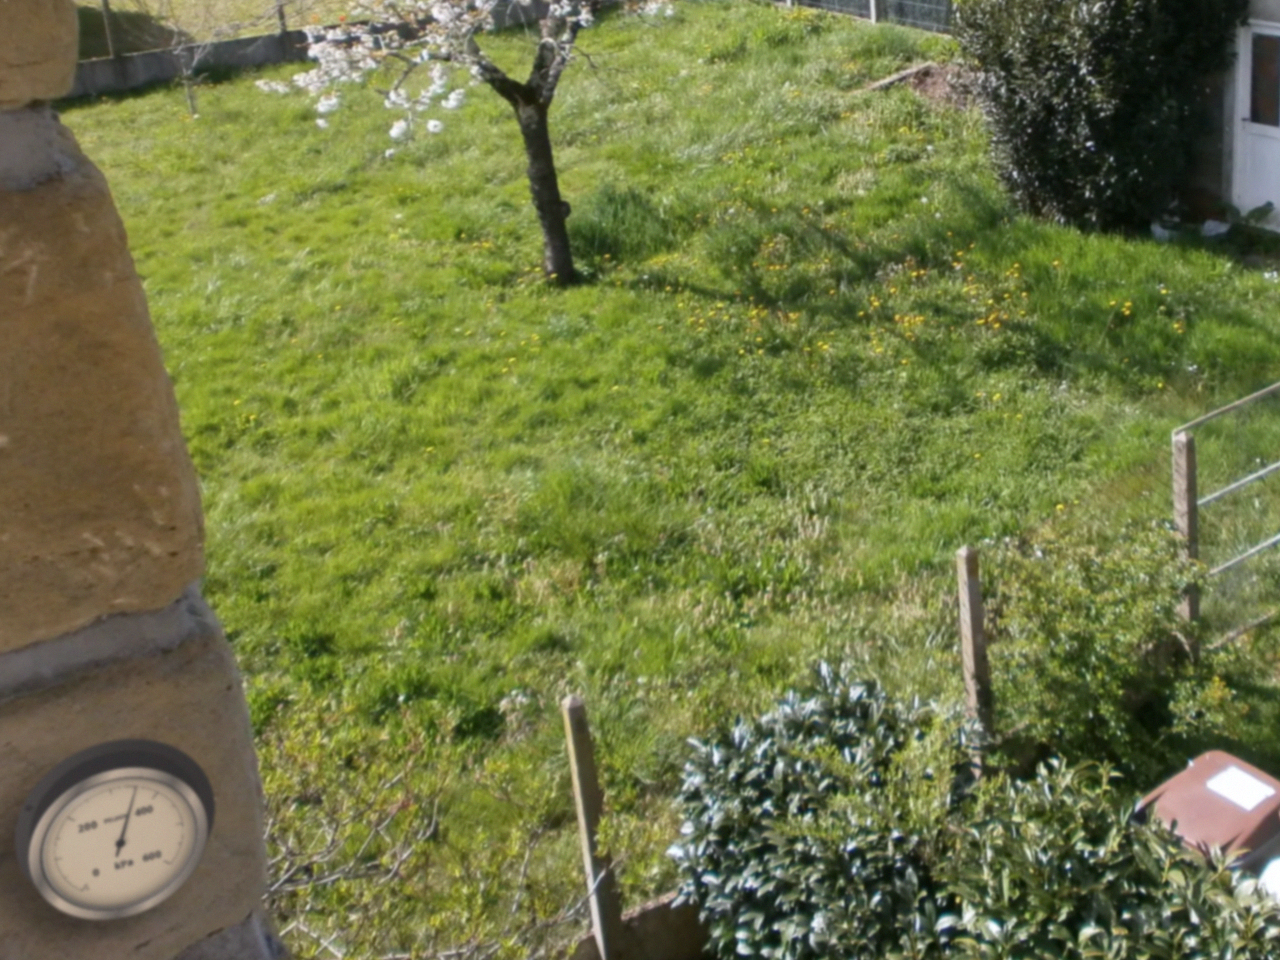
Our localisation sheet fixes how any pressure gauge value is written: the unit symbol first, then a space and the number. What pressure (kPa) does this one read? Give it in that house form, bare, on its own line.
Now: kPa 350
